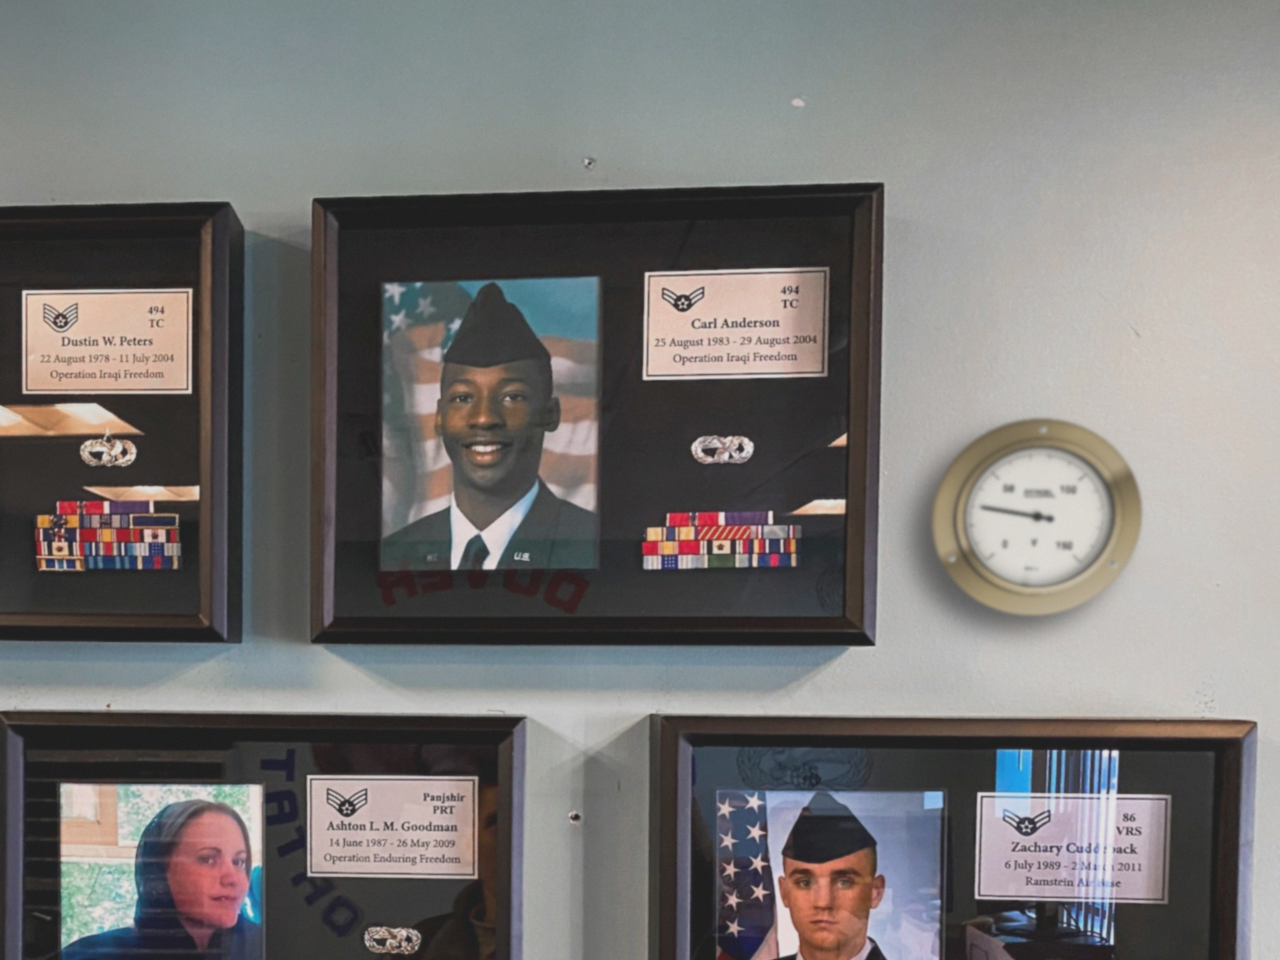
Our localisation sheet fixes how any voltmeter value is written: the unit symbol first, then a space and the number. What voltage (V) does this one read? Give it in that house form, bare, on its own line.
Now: V 30
